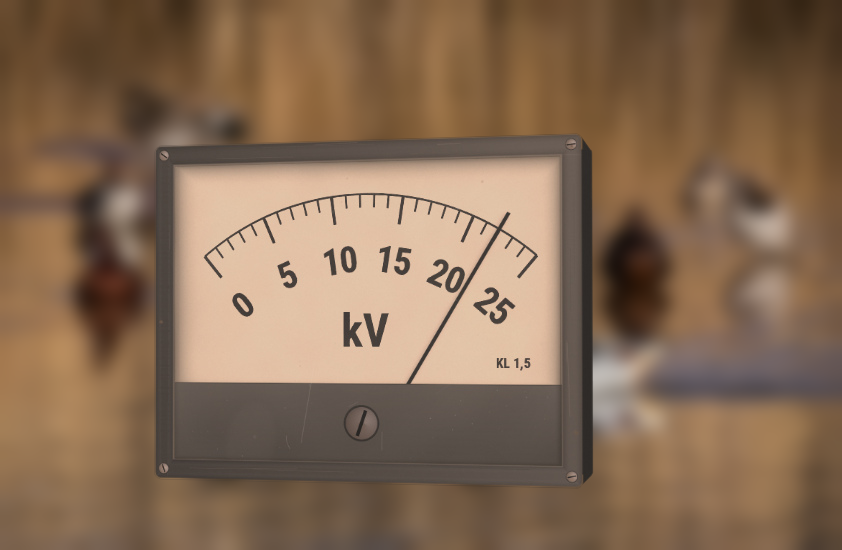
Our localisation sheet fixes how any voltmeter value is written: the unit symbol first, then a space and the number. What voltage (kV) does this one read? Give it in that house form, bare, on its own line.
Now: kV 22
